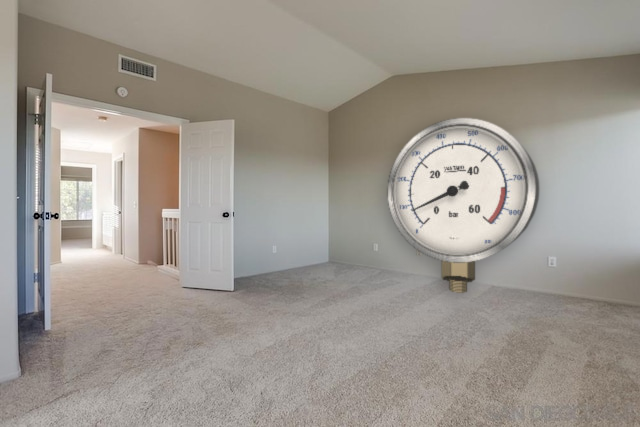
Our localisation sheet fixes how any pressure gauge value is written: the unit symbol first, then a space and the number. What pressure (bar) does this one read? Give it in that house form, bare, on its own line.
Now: bar 5
